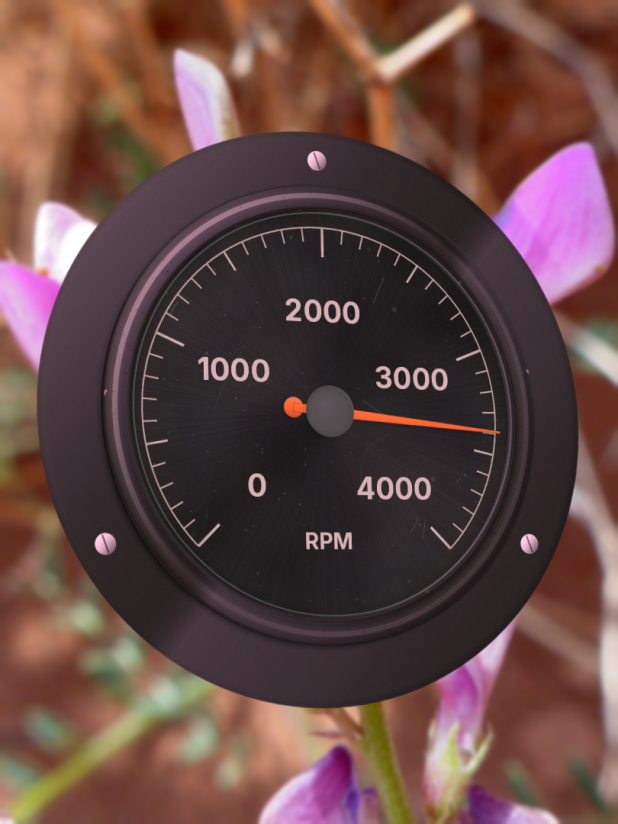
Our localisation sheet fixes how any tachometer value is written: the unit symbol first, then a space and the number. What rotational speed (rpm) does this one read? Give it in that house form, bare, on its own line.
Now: rpm 3400
